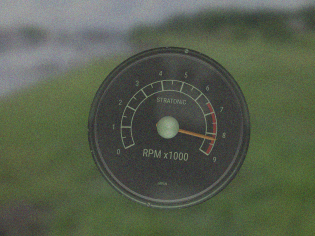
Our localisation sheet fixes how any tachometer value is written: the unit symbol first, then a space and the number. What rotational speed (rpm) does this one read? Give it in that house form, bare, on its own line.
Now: rpm 8250
